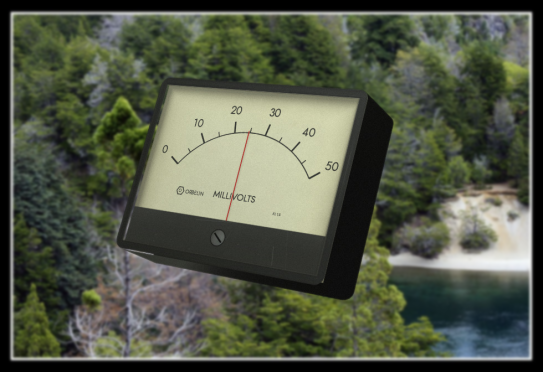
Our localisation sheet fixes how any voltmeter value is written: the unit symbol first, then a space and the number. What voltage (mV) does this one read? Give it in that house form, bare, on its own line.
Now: mV 25
